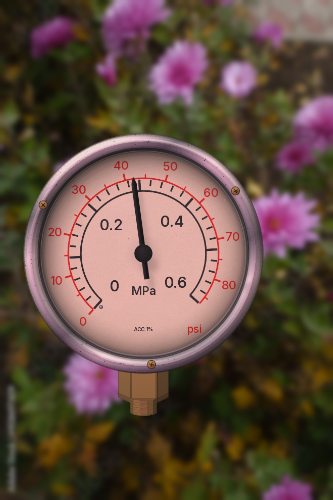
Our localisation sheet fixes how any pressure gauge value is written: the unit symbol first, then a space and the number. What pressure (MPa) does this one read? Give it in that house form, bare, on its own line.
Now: MPa 0.29
